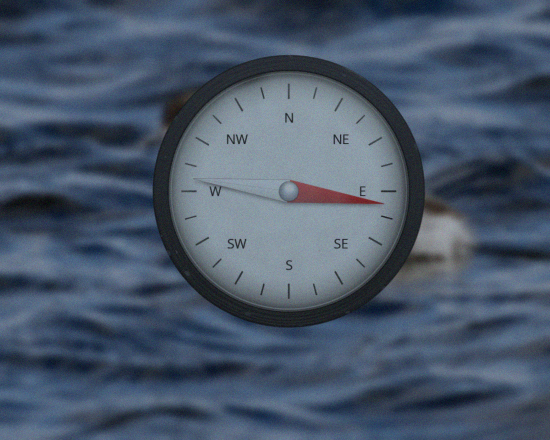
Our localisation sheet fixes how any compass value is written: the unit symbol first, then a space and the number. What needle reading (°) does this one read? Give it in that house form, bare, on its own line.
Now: ° 97.5
